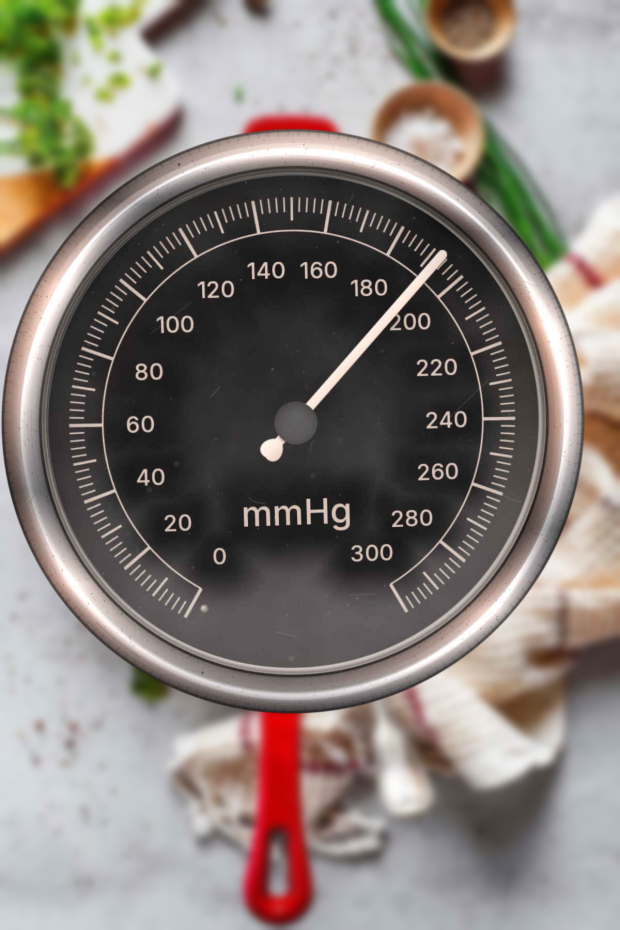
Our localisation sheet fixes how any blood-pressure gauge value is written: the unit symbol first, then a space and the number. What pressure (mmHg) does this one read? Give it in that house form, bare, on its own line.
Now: mmHg 192
